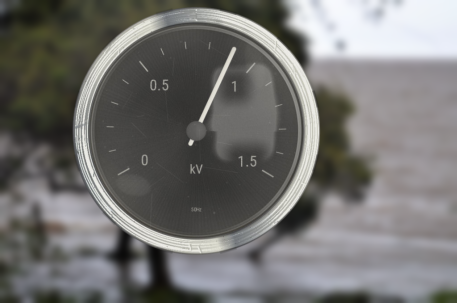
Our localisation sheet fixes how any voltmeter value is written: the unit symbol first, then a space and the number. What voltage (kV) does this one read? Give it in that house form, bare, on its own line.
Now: kV 0.9
